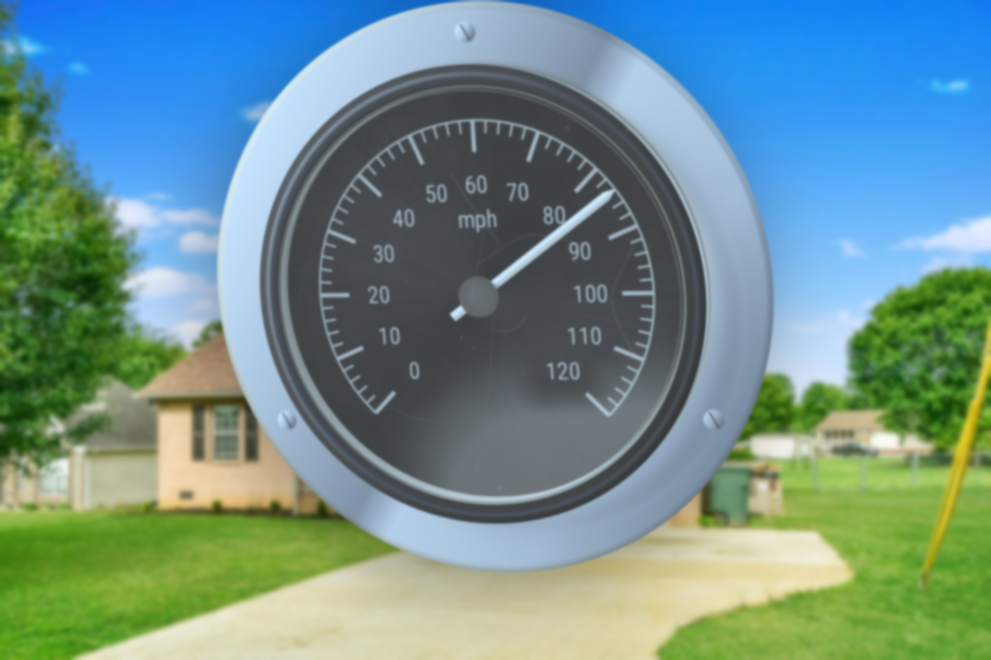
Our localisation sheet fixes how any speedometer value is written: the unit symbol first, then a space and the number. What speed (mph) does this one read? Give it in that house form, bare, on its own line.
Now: mph 84
